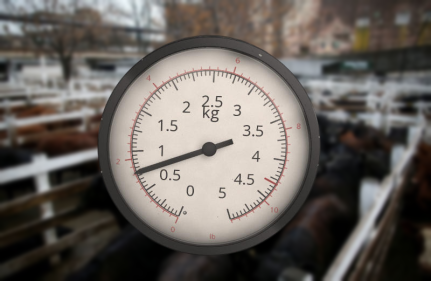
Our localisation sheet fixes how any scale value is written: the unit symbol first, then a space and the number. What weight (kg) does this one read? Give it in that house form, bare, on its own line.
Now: kg 0.75
